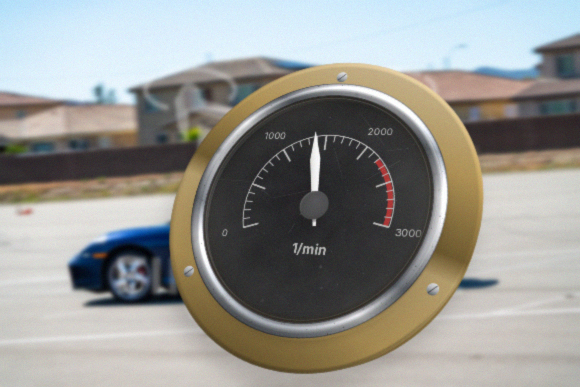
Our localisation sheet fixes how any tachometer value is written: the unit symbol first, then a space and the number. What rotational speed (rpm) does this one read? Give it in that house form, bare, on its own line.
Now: rpm 1400
